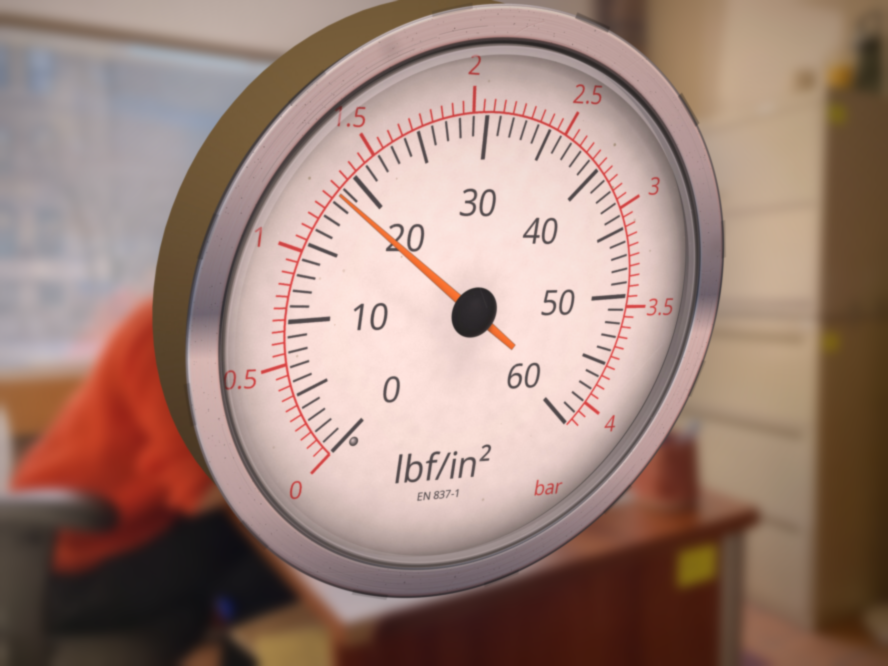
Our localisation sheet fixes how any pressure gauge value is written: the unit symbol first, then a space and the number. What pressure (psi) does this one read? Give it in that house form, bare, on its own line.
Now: psi 18.5
